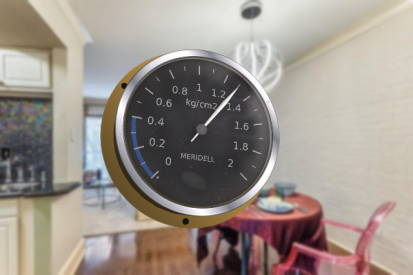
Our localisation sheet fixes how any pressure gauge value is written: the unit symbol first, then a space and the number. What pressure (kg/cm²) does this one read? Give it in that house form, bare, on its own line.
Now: kg/cm² 1.3
